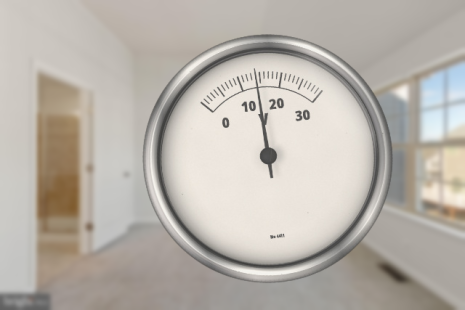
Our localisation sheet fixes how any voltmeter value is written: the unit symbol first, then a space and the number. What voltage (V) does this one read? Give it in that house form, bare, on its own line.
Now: V 14
